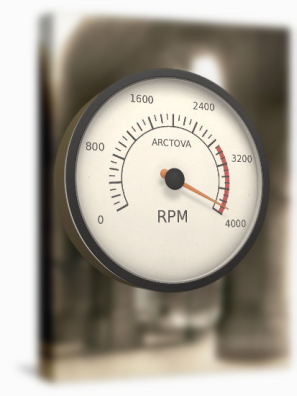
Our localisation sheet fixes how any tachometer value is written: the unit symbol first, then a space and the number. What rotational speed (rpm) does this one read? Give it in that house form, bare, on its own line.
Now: rpm 3900
